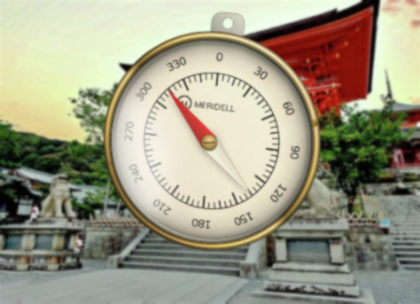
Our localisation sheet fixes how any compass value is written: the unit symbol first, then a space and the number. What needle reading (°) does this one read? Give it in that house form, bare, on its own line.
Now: ° 315
